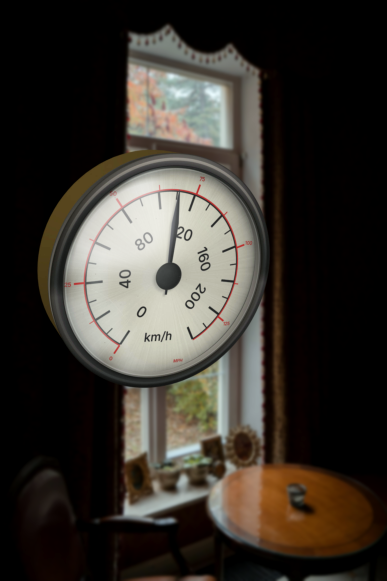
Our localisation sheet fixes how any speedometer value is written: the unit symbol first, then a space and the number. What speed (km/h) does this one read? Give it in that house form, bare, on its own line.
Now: km/h 110
